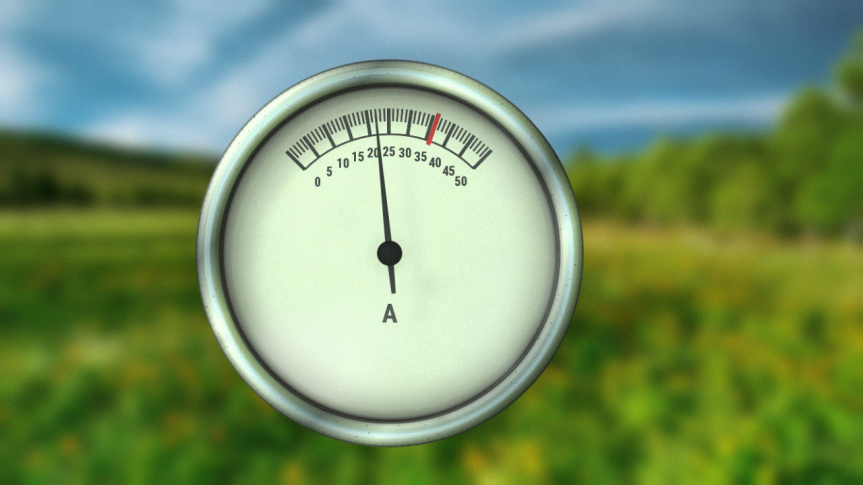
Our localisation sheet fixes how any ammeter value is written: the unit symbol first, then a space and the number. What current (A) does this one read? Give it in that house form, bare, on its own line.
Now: A 22
